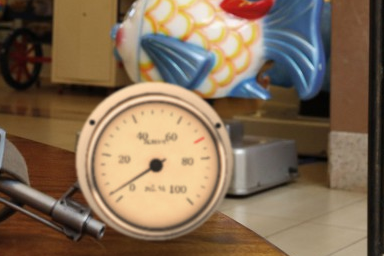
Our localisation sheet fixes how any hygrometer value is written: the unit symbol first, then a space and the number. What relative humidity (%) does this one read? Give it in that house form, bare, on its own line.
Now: % 4
